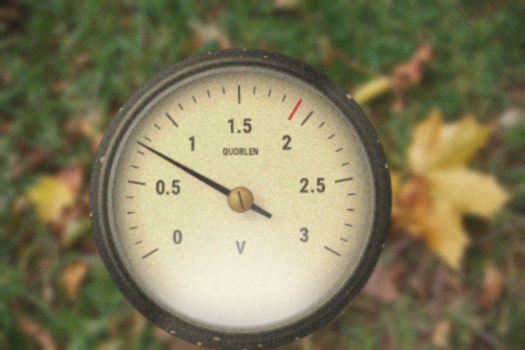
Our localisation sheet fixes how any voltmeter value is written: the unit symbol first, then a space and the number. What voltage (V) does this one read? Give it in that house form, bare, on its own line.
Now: V 0.75
